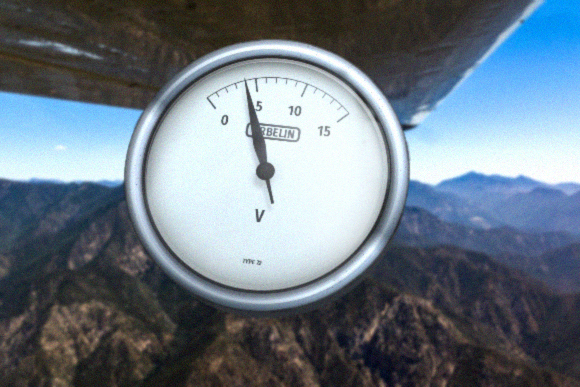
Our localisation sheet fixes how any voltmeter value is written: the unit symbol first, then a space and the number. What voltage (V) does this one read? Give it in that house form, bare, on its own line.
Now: V 4
